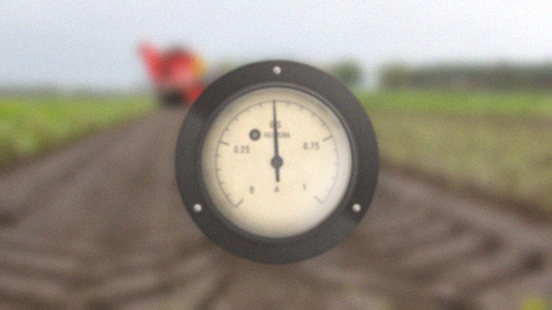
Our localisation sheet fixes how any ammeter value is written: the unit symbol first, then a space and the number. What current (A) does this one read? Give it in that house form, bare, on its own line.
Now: A 0.5
